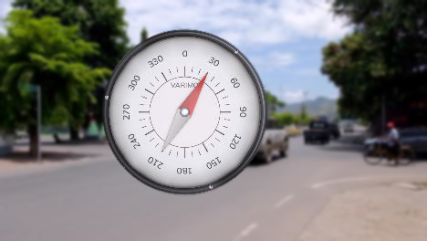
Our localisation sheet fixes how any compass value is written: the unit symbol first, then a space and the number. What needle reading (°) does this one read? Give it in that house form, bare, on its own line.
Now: ° 30
